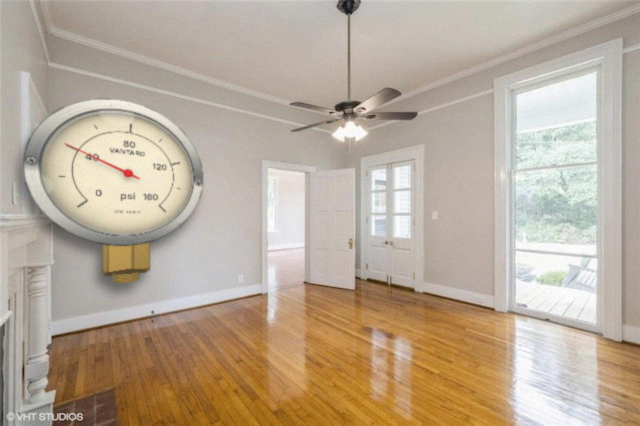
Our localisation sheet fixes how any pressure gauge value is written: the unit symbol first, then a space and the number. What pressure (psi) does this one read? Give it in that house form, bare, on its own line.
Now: psi 40
